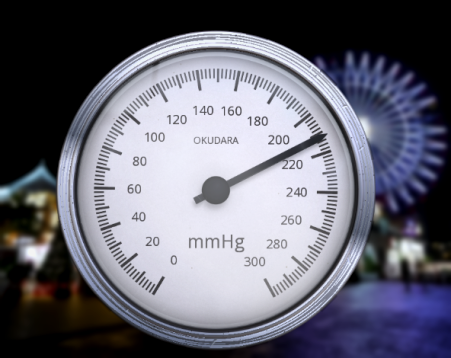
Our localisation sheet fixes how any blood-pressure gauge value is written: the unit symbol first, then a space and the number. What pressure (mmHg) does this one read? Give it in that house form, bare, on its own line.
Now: mmHg 212
